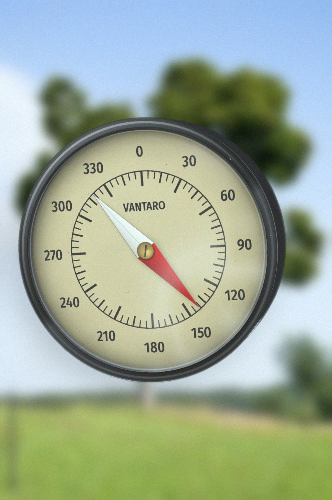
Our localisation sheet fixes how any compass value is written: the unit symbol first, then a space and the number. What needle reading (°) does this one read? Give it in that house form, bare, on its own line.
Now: ° 140
